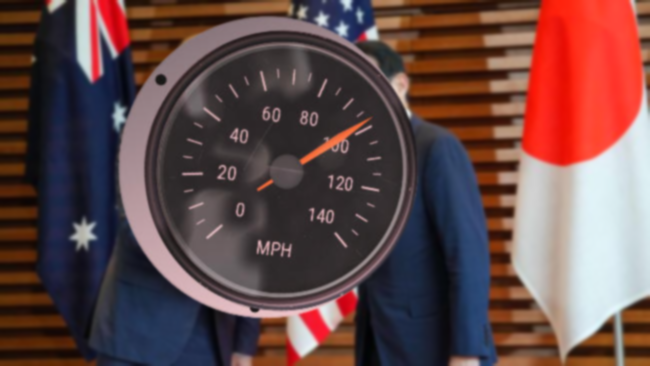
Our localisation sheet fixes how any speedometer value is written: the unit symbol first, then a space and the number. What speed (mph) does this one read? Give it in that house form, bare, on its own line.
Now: mph 97.5
